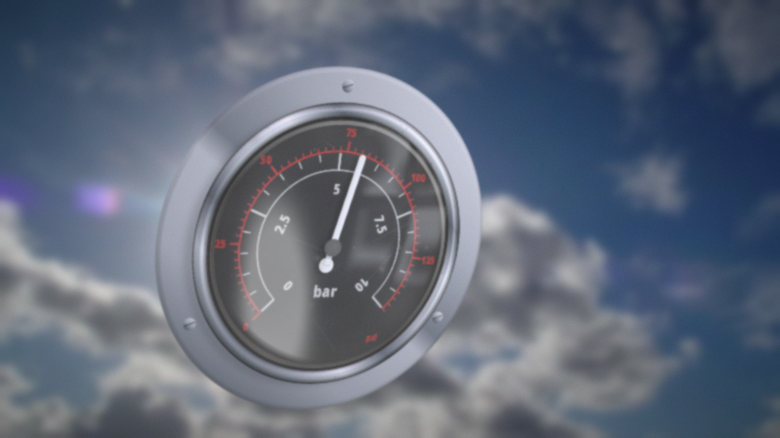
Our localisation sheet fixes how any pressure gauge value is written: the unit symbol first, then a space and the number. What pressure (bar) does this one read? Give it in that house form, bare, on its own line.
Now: bar 5.5
